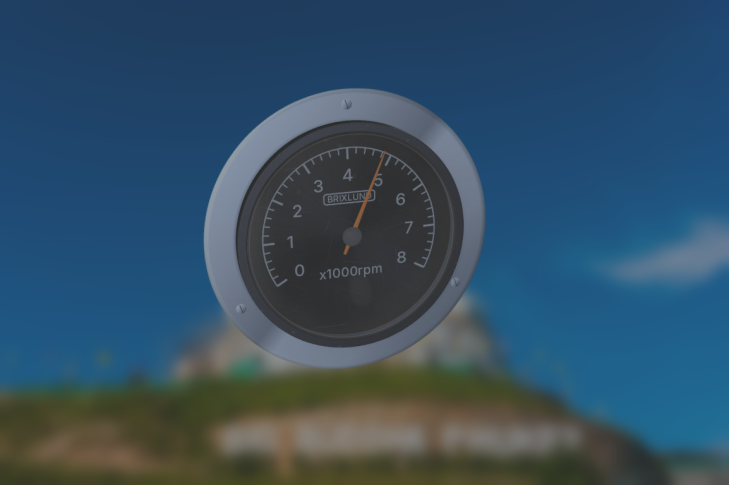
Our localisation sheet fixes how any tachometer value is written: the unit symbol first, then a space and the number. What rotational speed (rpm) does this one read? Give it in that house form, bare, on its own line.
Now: rpm 4800
